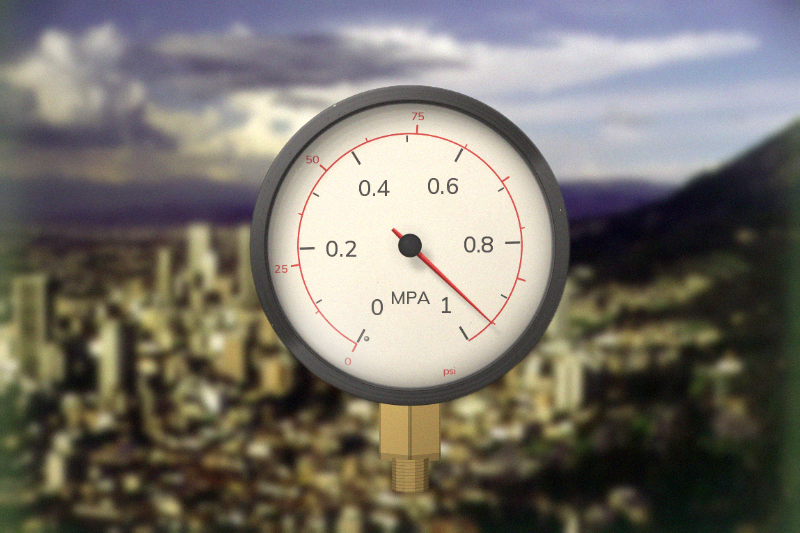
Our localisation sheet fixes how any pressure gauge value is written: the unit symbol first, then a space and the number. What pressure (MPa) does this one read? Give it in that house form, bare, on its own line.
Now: MPa 0.95
